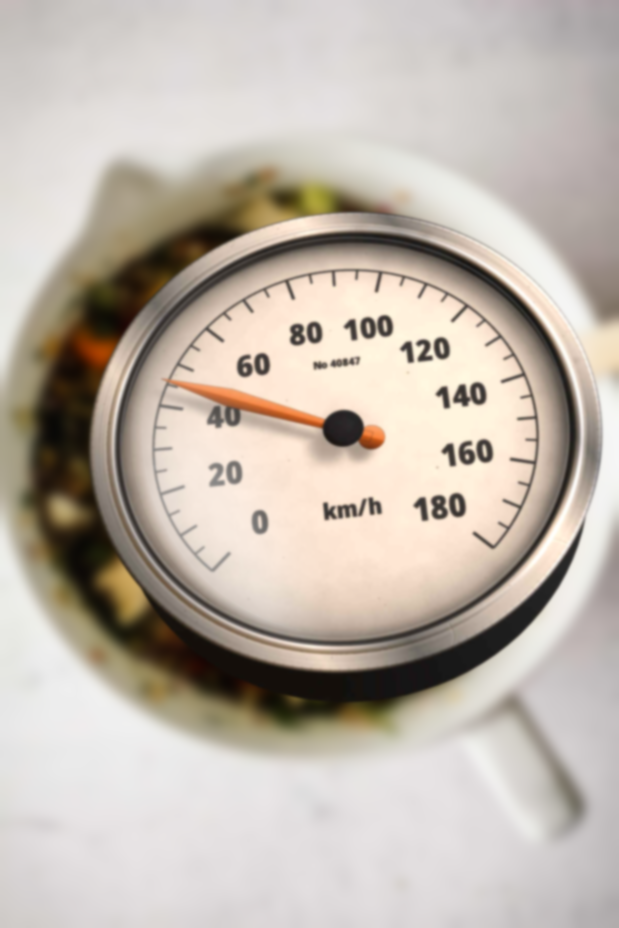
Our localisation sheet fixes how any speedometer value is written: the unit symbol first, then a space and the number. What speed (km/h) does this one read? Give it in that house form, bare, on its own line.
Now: km/h 45
